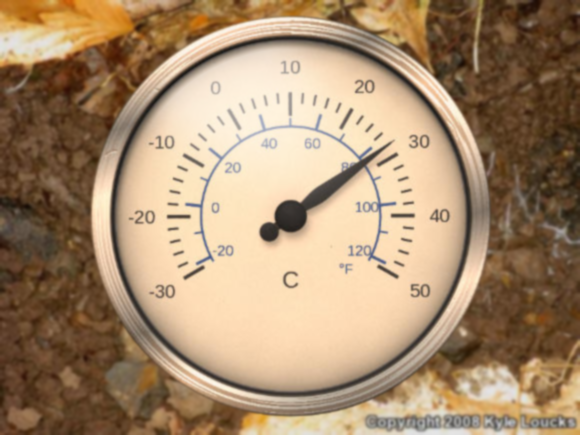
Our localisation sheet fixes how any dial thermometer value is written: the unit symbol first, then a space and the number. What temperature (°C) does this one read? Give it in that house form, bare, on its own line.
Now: °C 28
